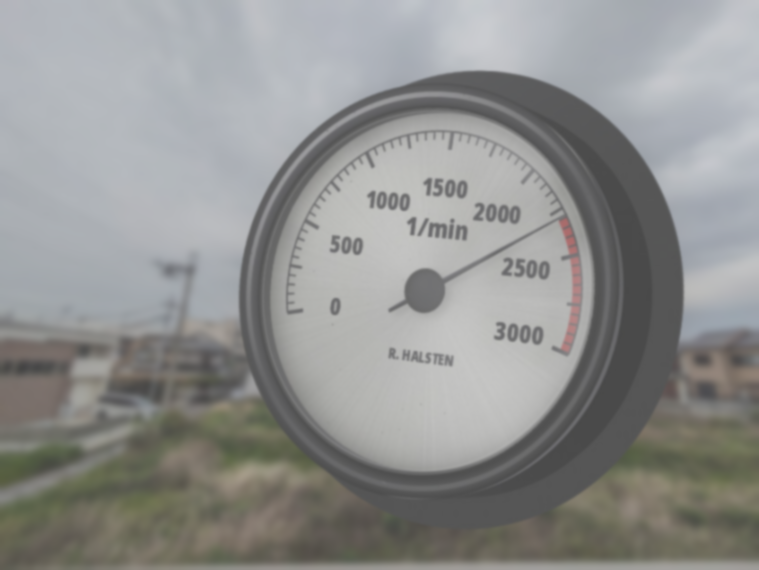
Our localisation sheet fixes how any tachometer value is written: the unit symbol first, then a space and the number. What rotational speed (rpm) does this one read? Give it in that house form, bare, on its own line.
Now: rpm 2300
